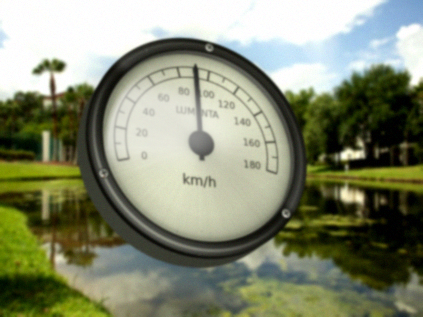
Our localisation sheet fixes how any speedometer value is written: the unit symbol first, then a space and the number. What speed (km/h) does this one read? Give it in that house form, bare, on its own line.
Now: km/h 90
